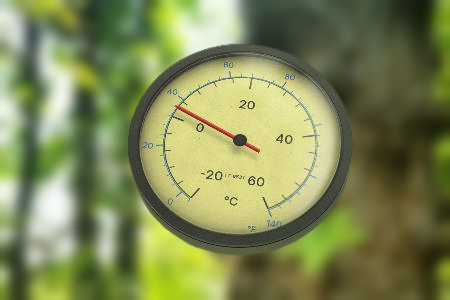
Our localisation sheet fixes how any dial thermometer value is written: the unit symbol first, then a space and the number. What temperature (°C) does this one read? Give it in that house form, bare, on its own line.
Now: °C 2
